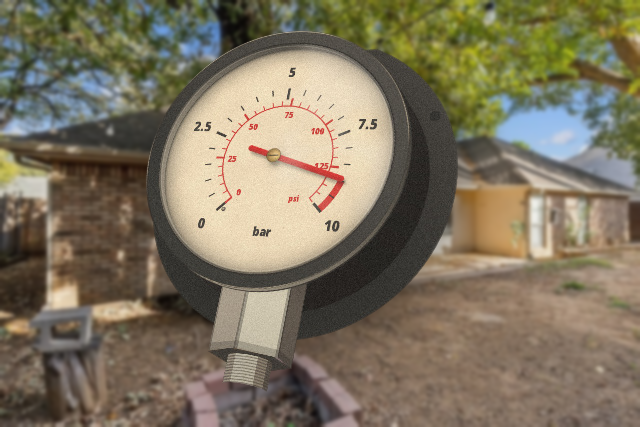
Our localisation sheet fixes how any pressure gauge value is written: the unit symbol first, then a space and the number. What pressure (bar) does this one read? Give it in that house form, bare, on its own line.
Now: bar 9
